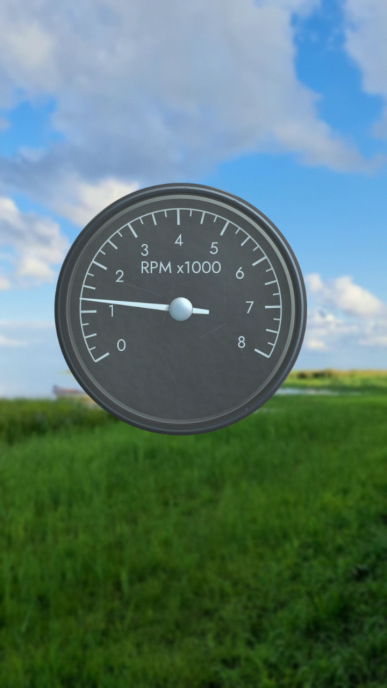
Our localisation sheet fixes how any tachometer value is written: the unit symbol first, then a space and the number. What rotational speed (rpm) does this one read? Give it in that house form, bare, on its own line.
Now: rpm 1250
